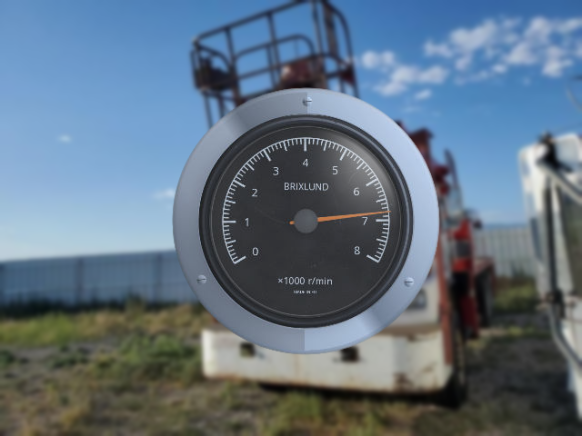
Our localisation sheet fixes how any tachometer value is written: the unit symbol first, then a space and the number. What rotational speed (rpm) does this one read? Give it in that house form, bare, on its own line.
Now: rpm 6800
